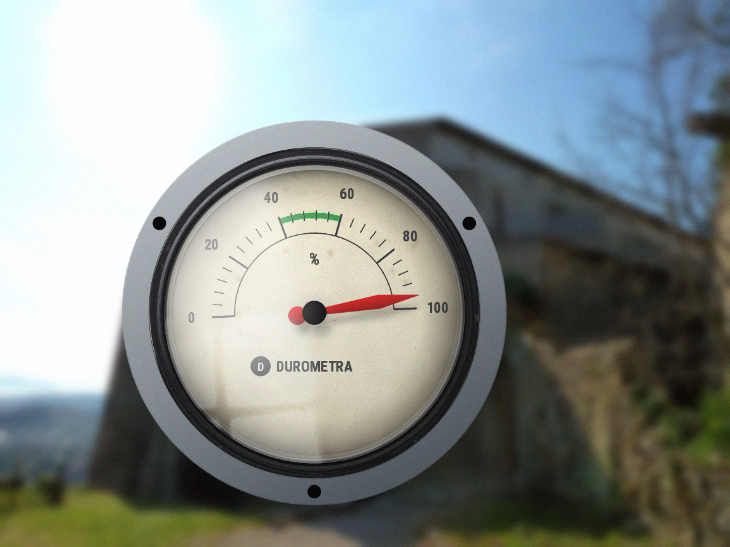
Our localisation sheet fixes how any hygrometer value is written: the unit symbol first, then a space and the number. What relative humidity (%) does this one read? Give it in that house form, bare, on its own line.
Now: % 96
